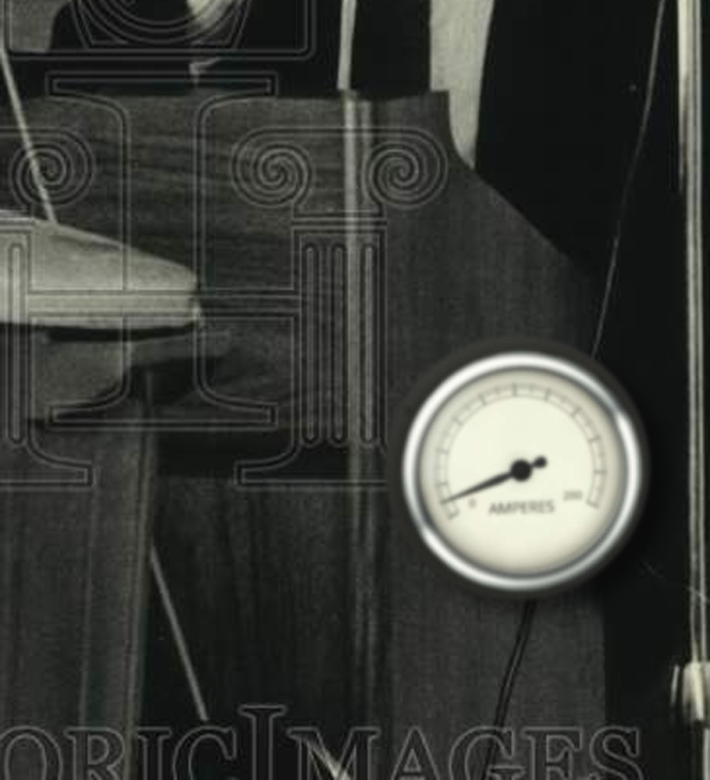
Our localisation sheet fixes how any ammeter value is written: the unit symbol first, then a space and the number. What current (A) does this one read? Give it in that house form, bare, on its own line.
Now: A 10
